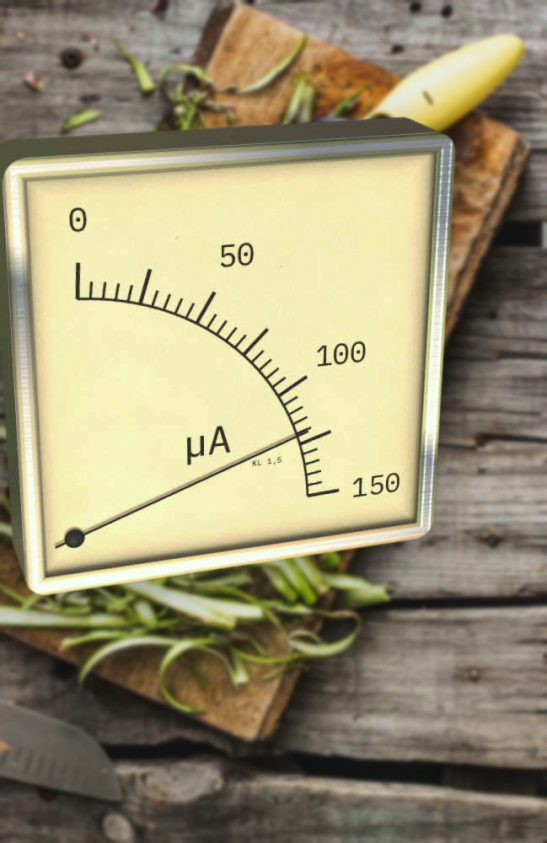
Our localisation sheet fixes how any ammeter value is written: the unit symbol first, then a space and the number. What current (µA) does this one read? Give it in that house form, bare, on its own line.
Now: µA 120
